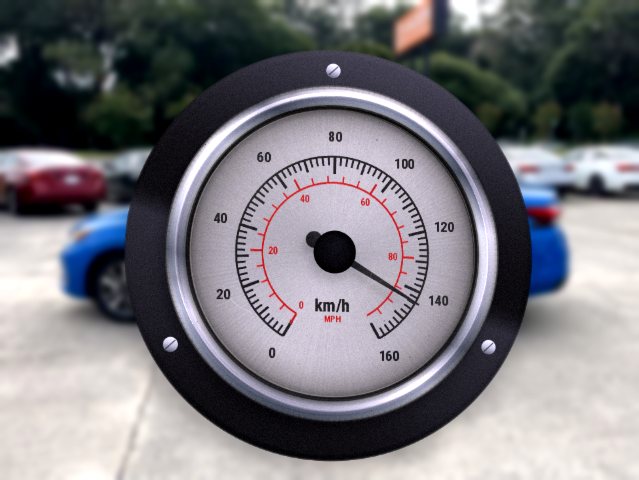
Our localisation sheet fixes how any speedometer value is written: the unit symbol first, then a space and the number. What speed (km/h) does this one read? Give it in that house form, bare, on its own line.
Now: km/h 144
